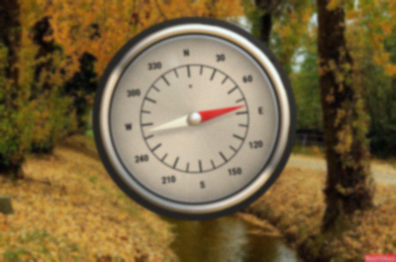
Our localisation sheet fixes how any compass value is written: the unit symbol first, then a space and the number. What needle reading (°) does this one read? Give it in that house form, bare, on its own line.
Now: ° 82.5
